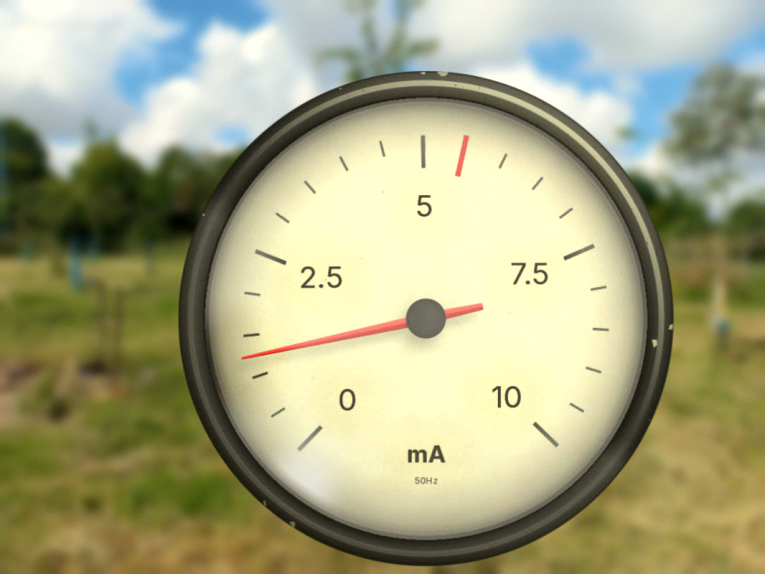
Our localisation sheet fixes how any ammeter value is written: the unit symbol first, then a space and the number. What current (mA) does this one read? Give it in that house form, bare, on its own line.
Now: mA 1.25
